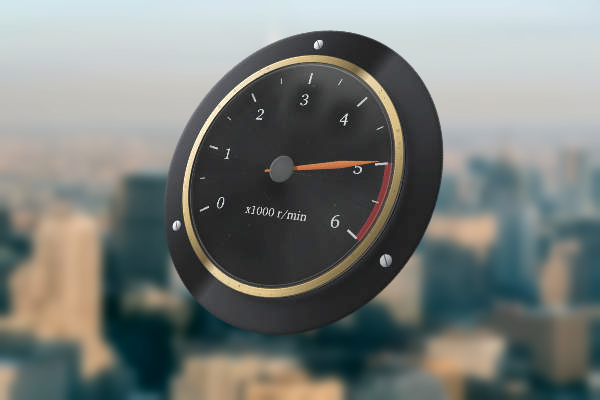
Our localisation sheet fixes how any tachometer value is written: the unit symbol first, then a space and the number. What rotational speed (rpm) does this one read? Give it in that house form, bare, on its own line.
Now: rpm 5000
